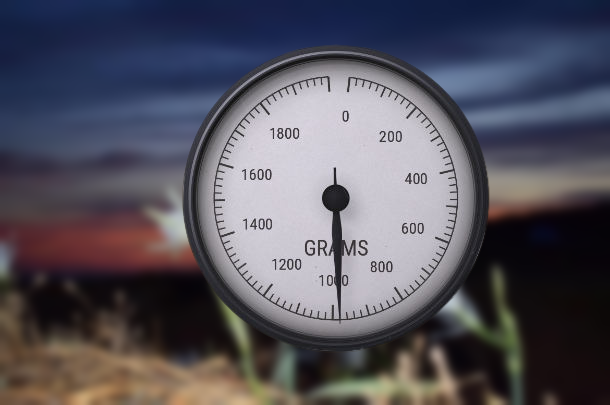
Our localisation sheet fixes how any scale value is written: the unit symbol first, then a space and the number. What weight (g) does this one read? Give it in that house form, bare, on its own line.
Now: g 980
